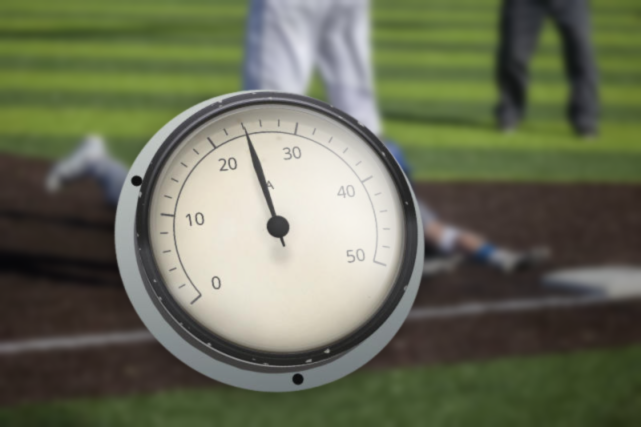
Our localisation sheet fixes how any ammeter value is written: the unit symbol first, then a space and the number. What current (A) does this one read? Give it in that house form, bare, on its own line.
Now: A 24
